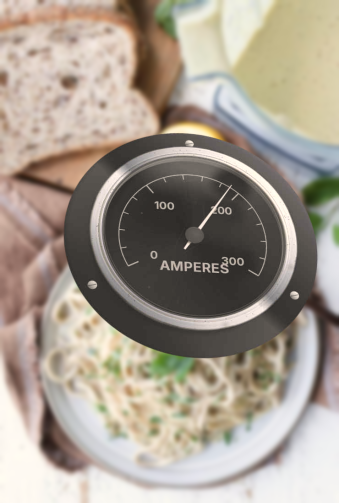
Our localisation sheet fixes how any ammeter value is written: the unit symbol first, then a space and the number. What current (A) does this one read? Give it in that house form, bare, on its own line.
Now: A 190
